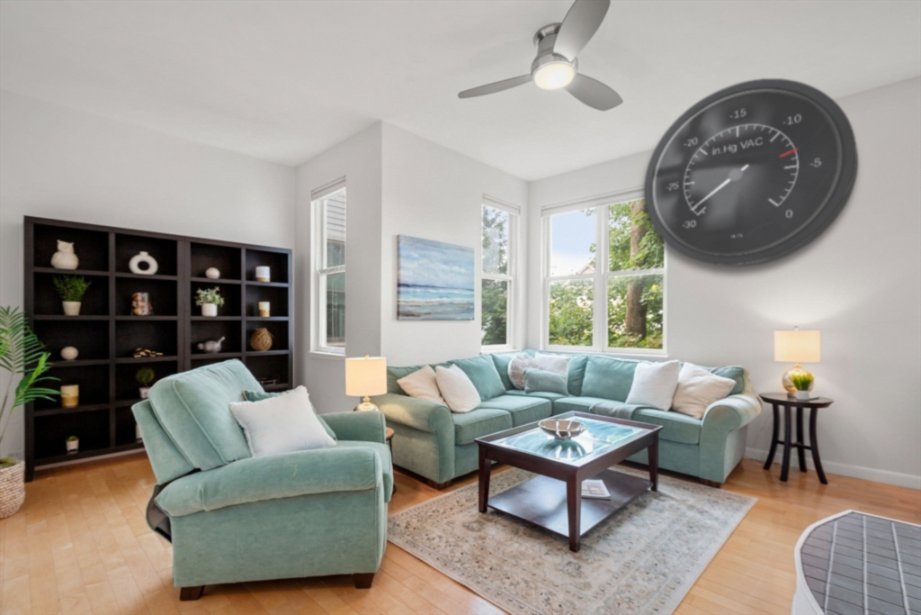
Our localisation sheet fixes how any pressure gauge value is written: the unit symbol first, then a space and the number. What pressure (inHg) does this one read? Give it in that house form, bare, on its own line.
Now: inHg -29
